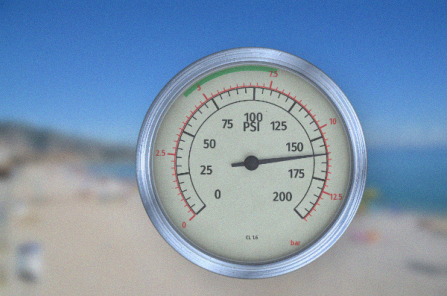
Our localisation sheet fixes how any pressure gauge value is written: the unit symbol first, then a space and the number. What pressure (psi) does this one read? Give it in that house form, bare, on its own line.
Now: psi 160
